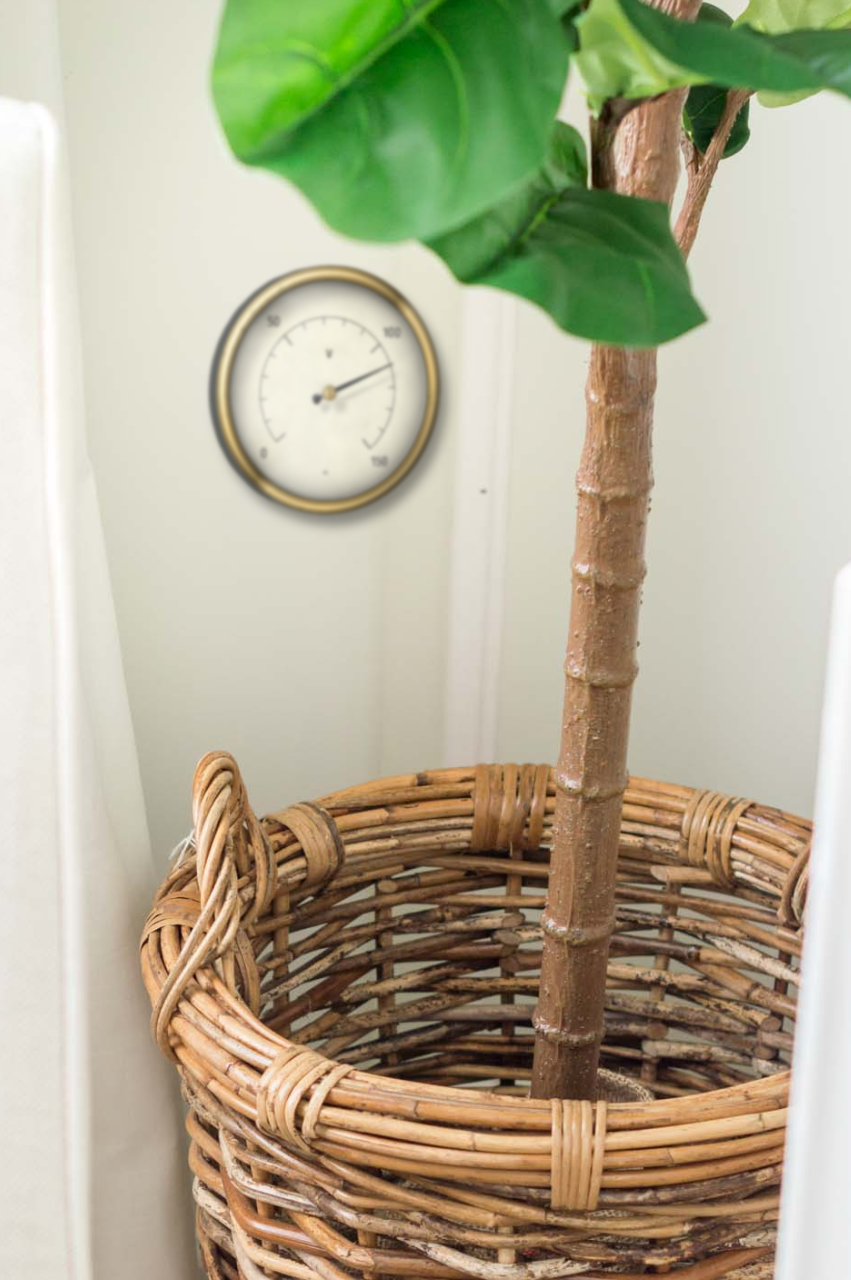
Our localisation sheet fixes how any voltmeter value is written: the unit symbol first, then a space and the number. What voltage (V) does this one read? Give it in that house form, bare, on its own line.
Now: V 110
